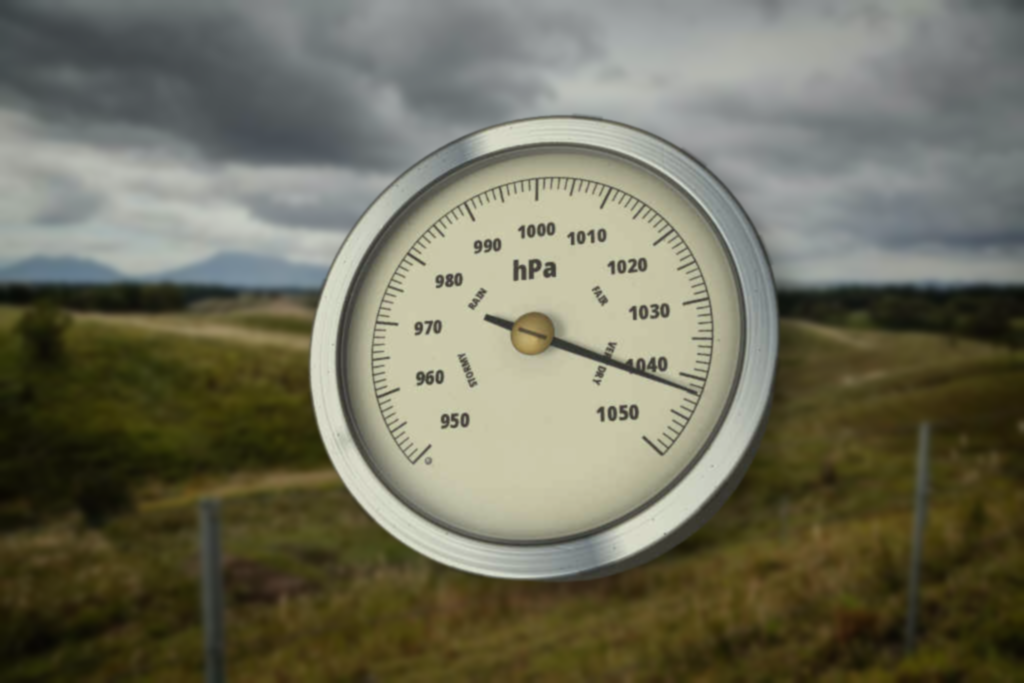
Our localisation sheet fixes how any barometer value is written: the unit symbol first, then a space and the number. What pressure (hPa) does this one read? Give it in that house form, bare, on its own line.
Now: hPa 1042
